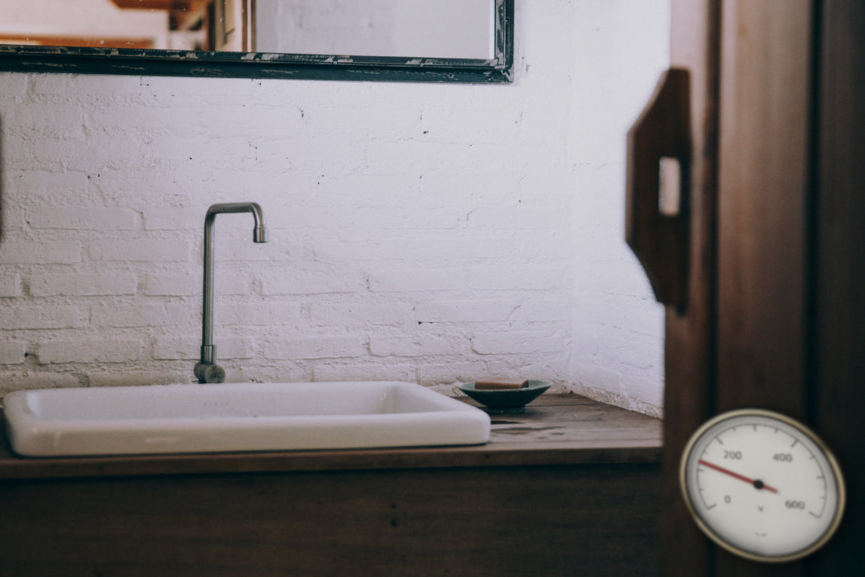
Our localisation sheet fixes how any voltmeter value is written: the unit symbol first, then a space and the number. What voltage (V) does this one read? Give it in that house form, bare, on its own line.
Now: V 125
